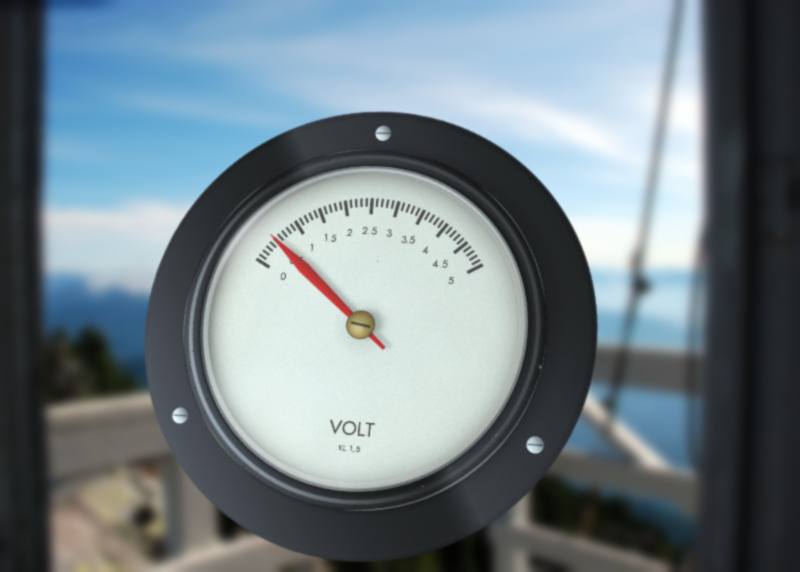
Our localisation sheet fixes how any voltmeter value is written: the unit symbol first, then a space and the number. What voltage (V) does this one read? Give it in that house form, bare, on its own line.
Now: V 0.5
